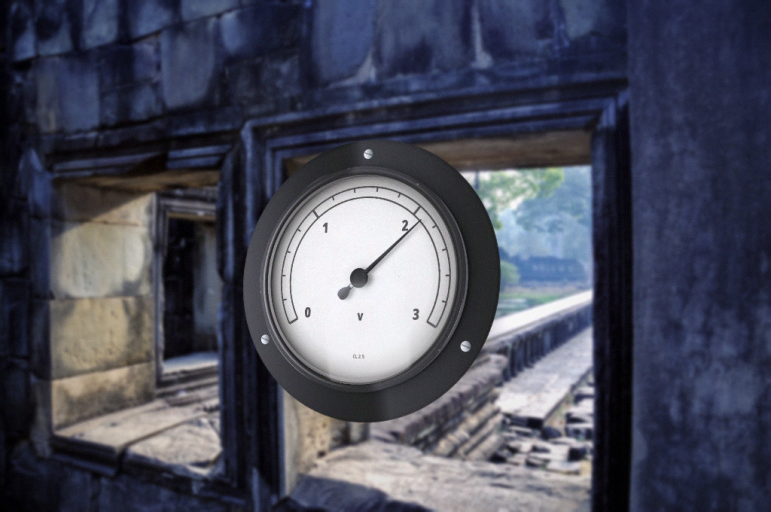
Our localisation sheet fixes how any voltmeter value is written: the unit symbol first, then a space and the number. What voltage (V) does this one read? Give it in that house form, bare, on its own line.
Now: V 2.1
